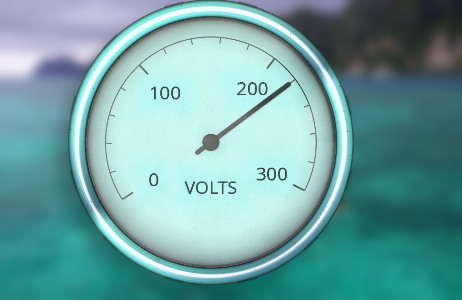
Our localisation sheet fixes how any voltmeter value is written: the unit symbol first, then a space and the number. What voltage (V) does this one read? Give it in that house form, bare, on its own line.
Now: V 220
